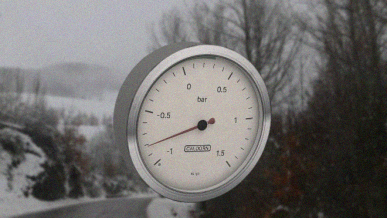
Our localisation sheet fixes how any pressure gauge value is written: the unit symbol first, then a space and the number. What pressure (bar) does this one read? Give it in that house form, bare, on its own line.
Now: bar -0.8
